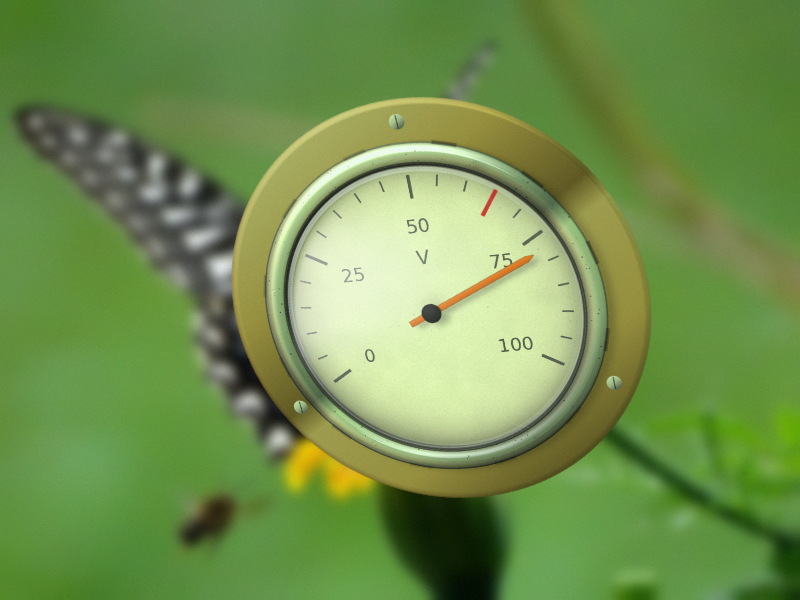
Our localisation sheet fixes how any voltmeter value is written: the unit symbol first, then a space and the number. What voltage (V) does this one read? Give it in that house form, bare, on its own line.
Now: V 77.5
